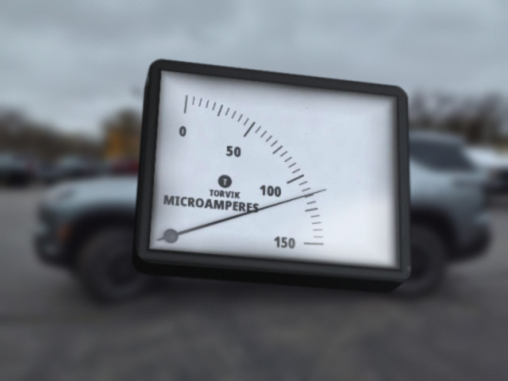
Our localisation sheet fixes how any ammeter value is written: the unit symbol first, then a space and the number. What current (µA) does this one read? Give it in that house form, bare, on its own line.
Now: µA 115
